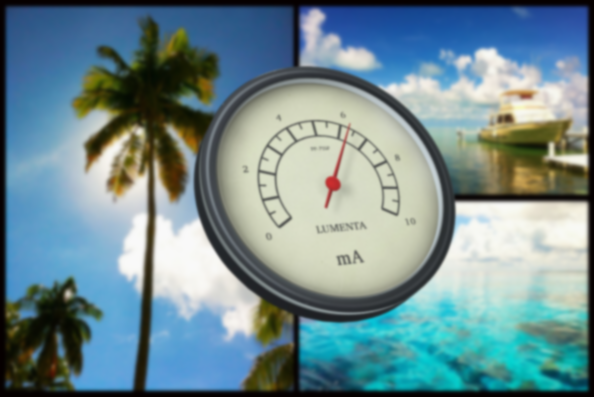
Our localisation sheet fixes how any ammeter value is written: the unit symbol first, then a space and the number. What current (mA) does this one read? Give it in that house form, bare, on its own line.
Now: mA 6.25
